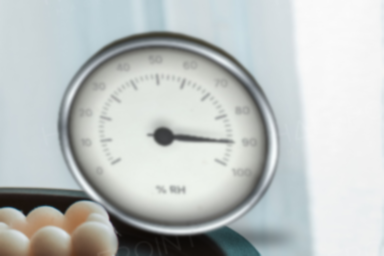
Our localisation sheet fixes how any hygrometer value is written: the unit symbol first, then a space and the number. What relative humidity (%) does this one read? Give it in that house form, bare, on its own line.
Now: % 90
